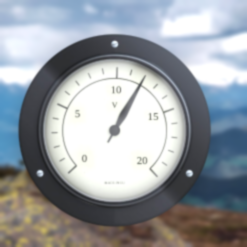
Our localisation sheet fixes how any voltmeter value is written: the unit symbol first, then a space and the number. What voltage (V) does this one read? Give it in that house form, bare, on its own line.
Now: V 12
